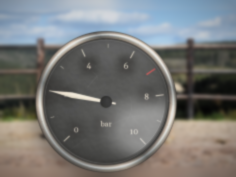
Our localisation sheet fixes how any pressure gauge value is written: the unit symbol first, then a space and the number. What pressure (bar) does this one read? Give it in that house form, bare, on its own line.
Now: bar 2
